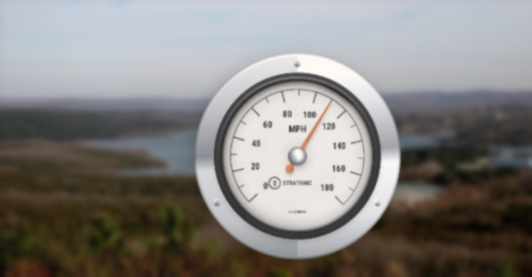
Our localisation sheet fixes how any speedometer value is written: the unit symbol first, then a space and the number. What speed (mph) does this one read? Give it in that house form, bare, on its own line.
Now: mph 110
